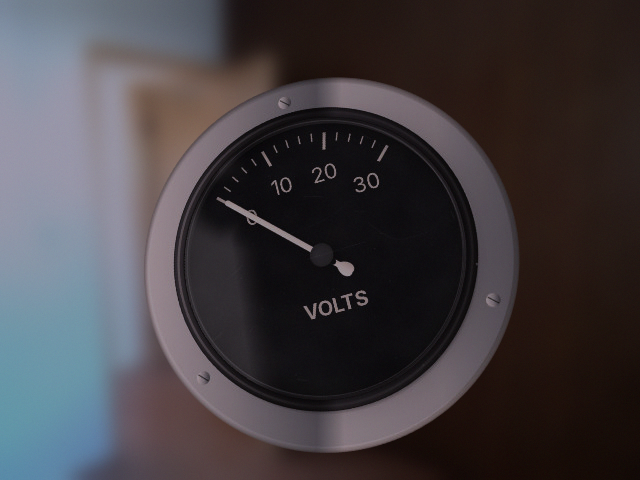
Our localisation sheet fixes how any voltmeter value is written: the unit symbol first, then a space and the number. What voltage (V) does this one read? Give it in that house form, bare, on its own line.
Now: V 0
